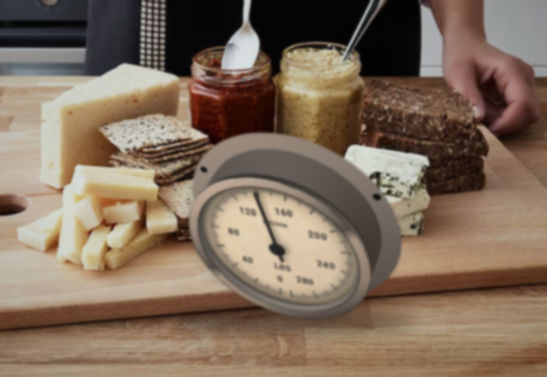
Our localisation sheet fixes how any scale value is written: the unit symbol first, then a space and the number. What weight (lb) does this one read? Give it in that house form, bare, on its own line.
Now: lb 140
